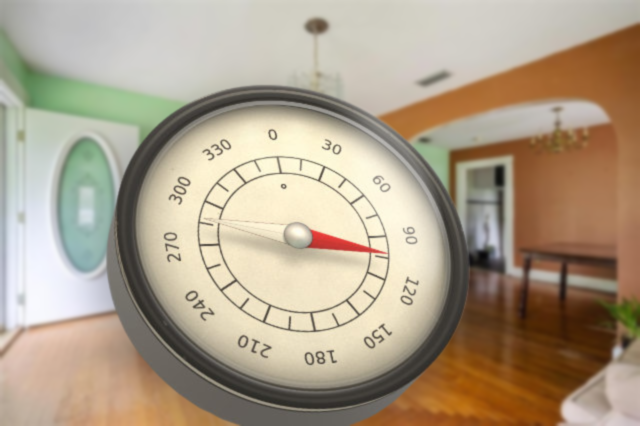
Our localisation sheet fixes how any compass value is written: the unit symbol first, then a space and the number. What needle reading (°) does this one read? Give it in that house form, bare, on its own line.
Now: ° 105
